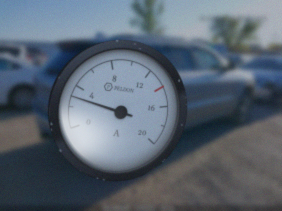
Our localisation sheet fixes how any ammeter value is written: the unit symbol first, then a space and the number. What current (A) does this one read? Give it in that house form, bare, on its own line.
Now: A 3
